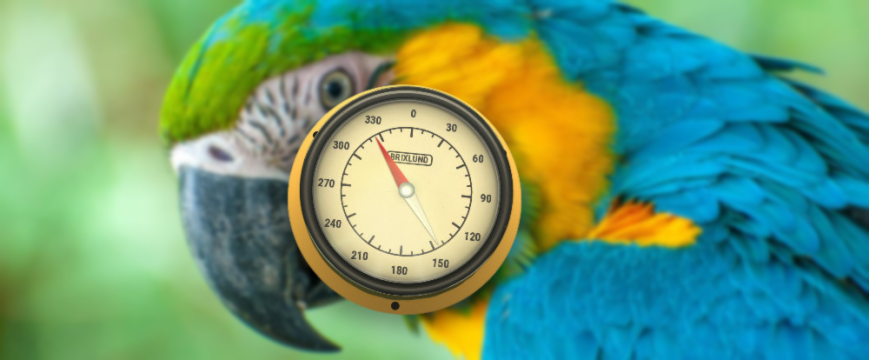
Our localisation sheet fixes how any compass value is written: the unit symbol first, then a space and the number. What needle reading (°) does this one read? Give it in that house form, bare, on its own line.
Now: ° 325
